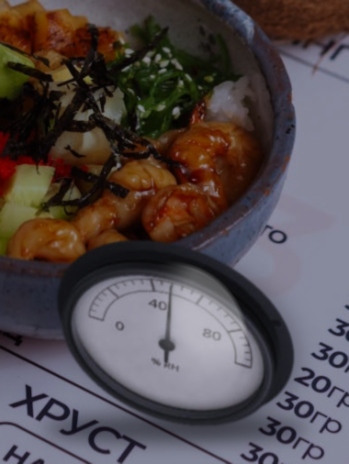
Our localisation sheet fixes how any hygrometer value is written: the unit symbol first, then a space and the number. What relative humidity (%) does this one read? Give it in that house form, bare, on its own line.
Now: % 48
